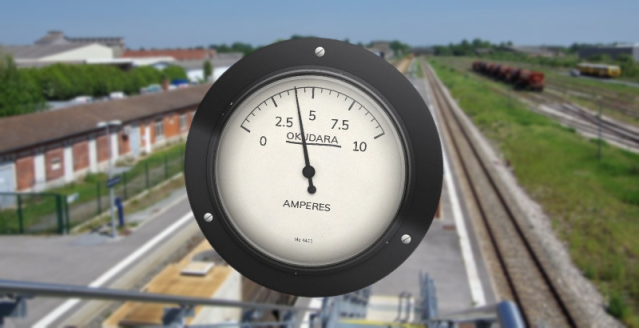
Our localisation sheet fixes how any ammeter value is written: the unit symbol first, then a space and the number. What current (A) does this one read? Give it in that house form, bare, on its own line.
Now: A 4
